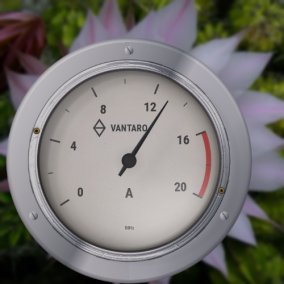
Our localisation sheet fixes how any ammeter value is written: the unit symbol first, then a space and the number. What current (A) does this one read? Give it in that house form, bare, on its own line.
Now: A 13
